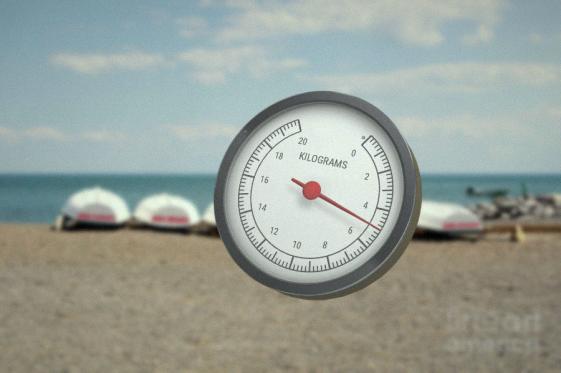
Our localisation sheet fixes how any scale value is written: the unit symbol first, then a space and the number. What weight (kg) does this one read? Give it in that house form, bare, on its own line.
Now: kg 5
